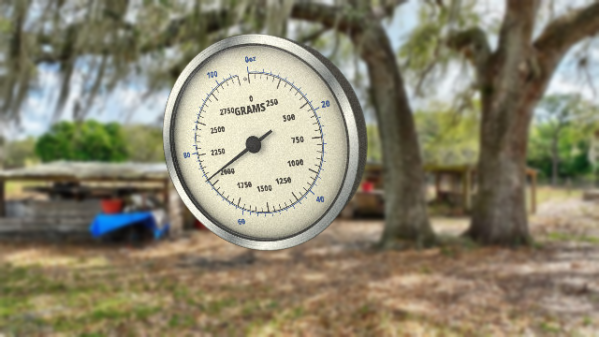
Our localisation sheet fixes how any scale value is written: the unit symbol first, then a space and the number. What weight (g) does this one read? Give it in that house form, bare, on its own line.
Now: g 2050
